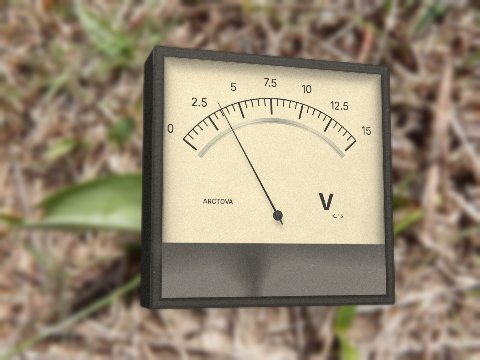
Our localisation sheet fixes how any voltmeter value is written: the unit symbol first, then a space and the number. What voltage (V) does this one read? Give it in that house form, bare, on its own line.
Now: V 3.5
